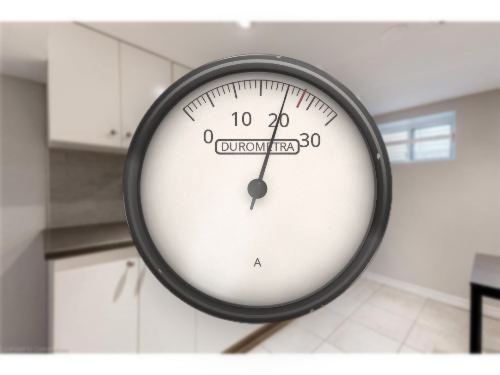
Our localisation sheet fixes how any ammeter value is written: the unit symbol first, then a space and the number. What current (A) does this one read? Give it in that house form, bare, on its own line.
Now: A 20
